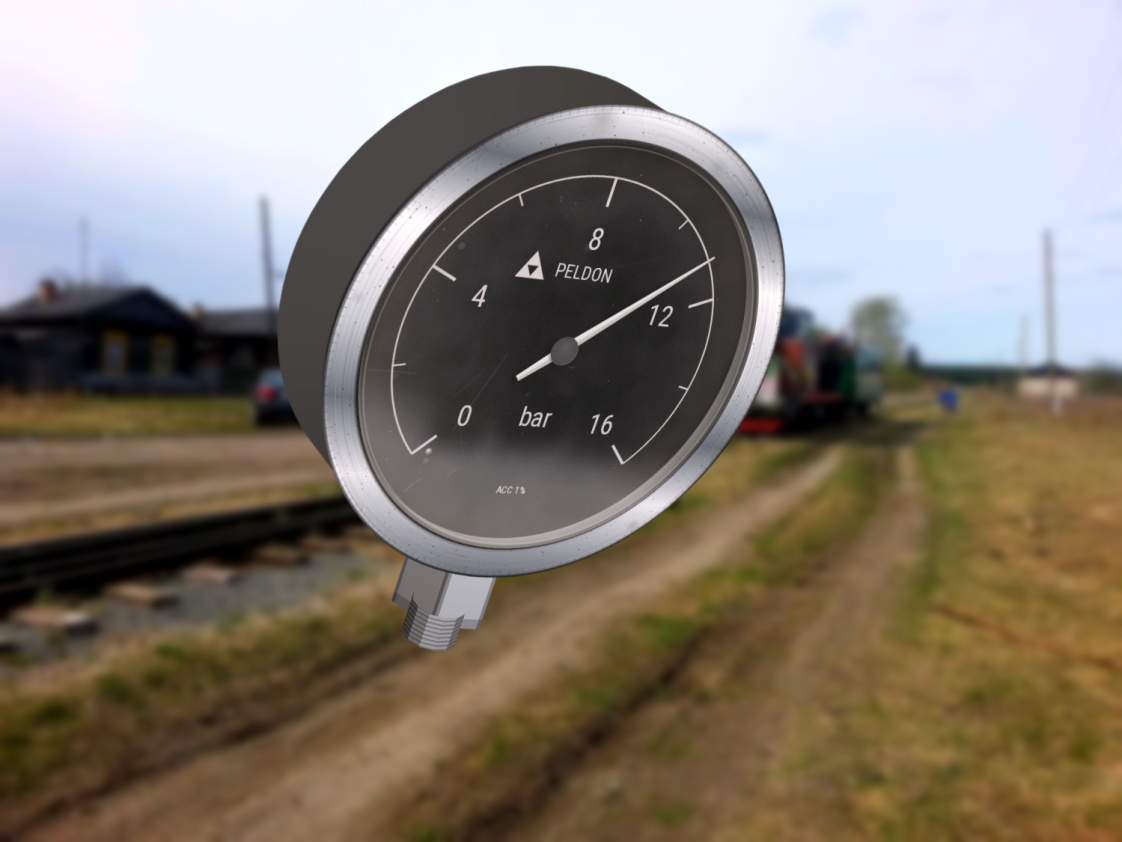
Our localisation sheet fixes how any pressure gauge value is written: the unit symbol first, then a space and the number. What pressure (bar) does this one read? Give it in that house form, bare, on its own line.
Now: bar 11
